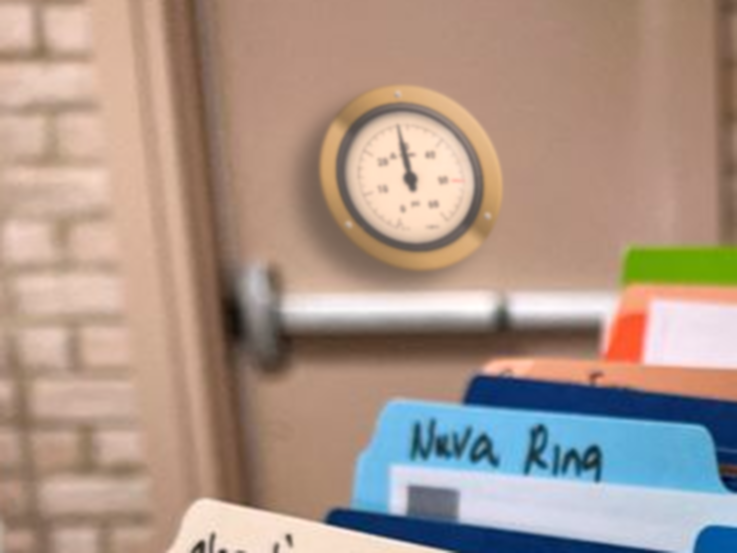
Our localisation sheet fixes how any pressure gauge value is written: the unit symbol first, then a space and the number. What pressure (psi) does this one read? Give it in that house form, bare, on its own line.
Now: psi 30
